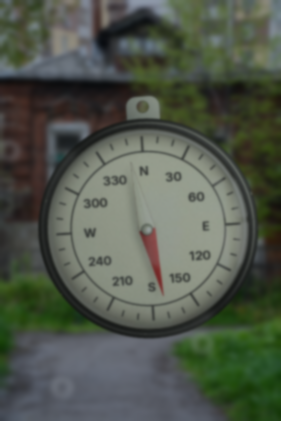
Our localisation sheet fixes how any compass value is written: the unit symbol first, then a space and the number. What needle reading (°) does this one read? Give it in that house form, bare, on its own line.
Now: ° 170
